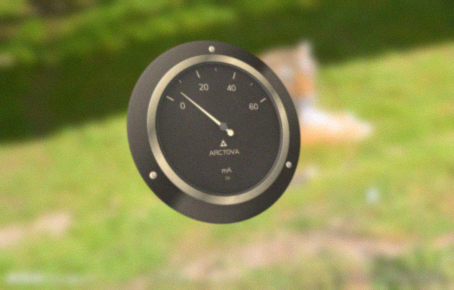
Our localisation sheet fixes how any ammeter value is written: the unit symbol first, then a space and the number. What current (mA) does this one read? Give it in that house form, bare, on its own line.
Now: mA 5
